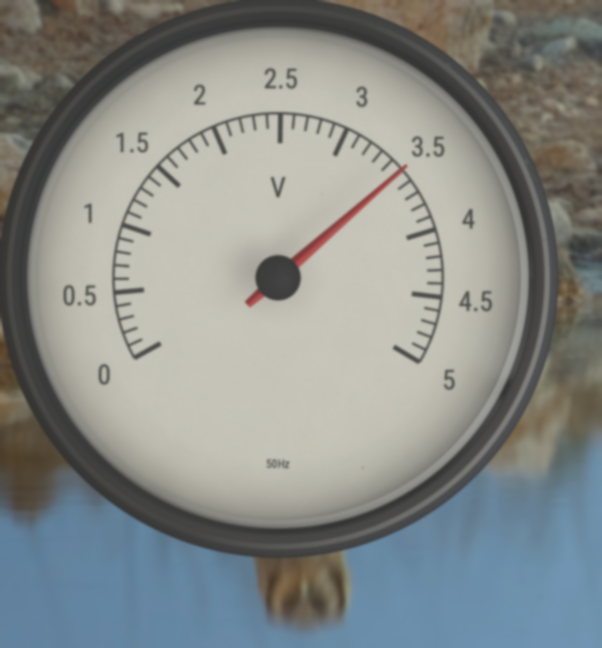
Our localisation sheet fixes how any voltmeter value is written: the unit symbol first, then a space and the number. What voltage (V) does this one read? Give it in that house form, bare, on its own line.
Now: V 3.5
